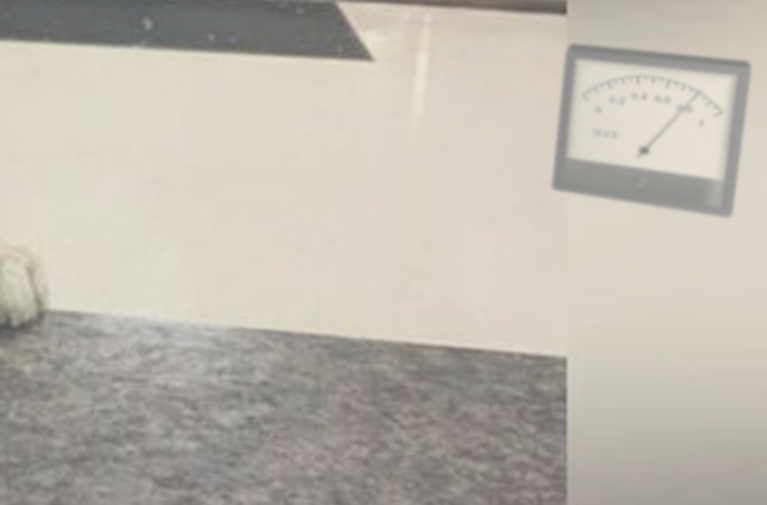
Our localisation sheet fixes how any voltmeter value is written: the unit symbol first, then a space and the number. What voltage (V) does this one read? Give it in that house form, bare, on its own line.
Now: V 0.8
